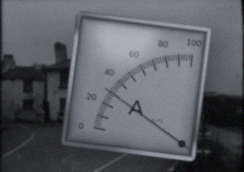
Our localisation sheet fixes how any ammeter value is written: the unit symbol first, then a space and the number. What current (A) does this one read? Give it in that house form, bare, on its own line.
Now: A 30
